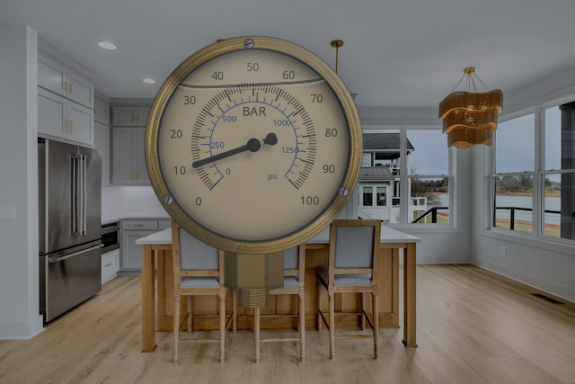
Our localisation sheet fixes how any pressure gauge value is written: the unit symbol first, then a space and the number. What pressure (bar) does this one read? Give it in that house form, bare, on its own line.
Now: bar 10
